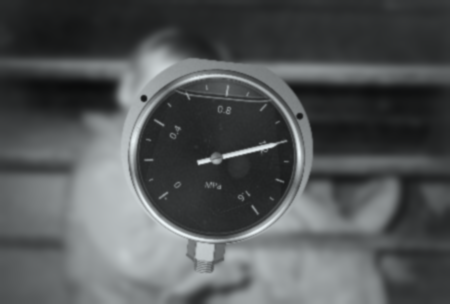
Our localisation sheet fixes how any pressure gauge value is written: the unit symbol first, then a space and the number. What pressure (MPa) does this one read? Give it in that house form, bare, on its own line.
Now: MPa 1.2
